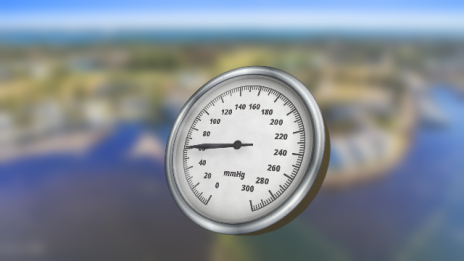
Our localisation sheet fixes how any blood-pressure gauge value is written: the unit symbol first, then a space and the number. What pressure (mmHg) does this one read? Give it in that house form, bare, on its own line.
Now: mmHg 60
